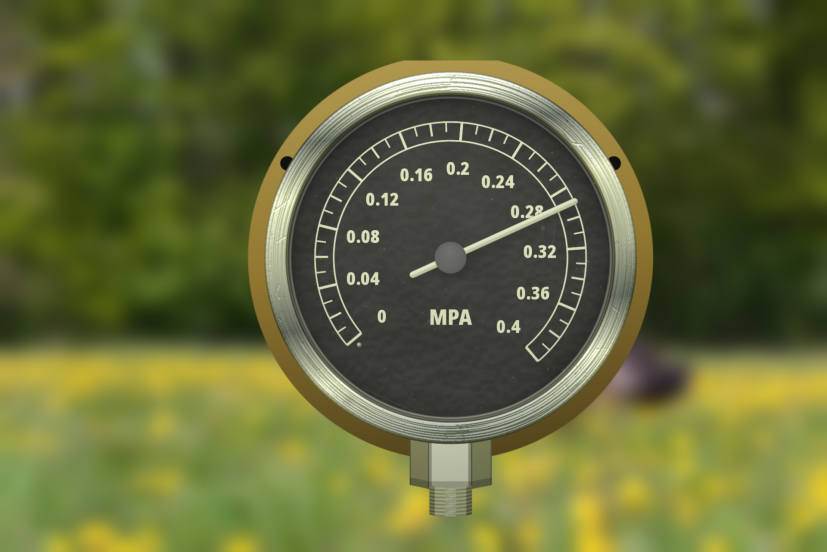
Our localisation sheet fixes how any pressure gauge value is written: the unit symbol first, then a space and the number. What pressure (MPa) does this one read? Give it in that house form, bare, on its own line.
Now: MPa 0.29
